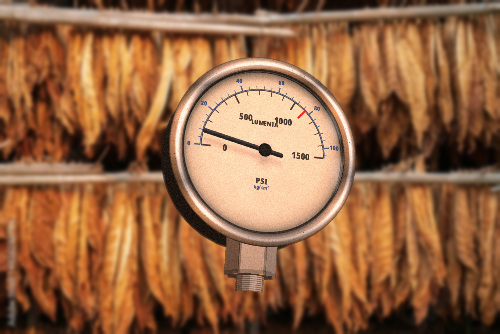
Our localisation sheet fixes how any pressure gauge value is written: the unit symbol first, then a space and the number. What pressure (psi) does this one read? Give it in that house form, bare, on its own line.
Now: psi 100
